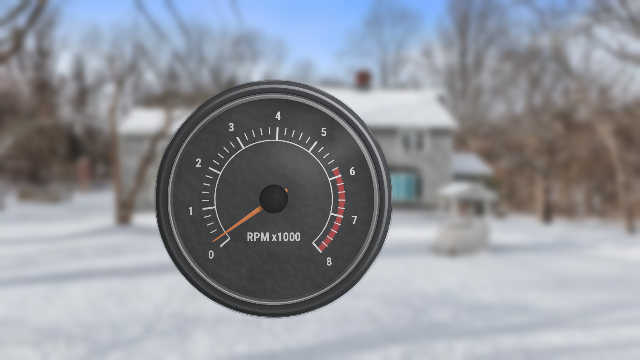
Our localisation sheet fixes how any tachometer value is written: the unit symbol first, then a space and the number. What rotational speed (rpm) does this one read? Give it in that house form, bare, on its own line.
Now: rpm 200
